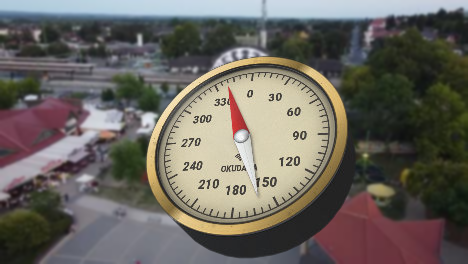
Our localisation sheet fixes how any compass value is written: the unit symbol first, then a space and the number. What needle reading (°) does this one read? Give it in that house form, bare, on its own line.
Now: ° 340
